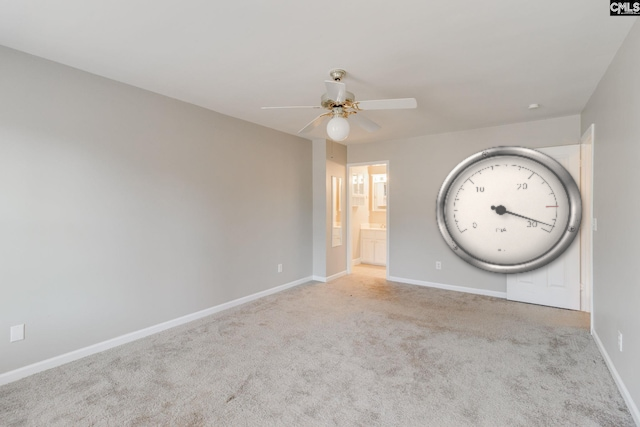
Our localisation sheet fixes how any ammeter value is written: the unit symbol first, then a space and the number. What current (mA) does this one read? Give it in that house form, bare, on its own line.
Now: mA 29
